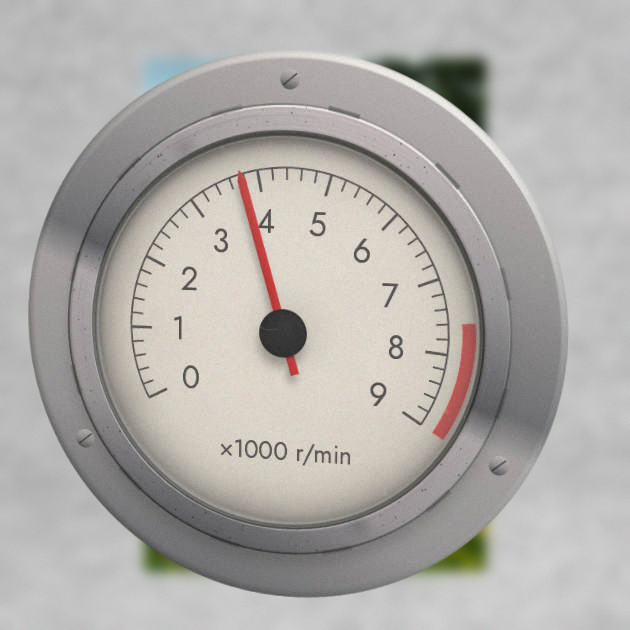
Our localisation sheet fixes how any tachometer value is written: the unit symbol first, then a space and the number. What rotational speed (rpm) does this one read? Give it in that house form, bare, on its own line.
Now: rpm 3800
